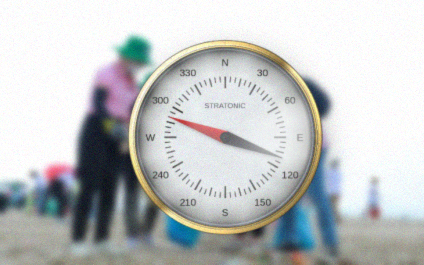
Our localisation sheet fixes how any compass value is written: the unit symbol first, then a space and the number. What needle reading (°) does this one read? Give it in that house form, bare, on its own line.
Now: ° 290
